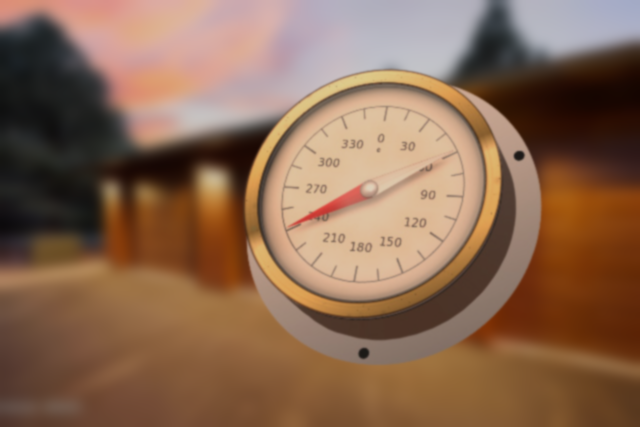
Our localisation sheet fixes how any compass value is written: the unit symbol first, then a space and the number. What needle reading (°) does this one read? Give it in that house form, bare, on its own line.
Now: ° 240
